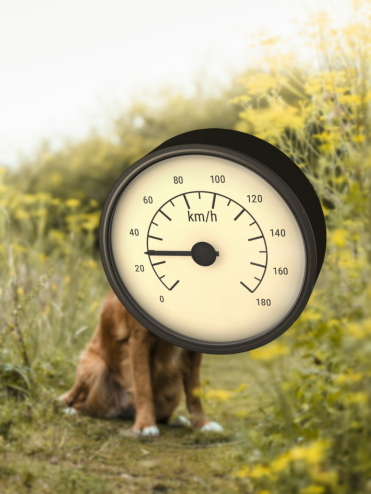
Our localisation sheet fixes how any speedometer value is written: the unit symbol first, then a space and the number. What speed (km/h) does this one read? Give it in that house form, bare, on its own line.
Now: km/h 30
